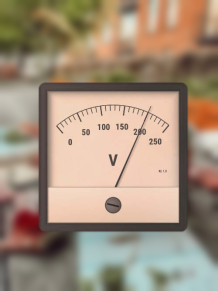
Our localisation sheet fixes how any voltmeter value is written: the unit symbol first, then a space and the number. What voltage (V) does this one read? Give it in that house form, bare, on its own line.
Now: V 200
